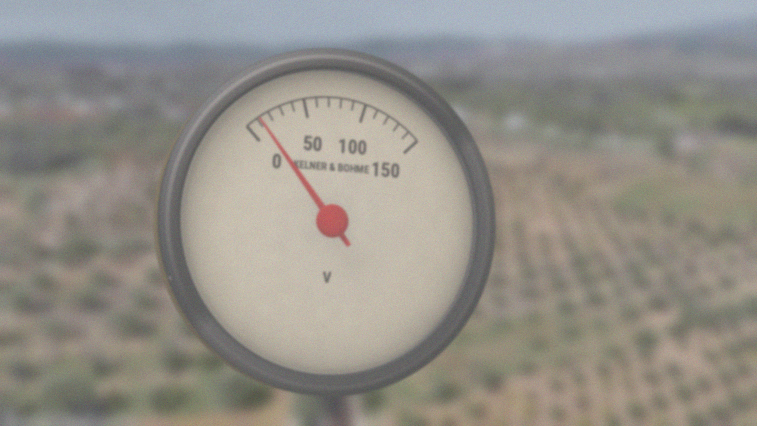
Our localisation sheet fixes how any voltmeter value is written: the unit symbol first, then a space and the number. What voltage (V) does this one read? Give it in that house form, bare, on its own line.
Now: V 10
